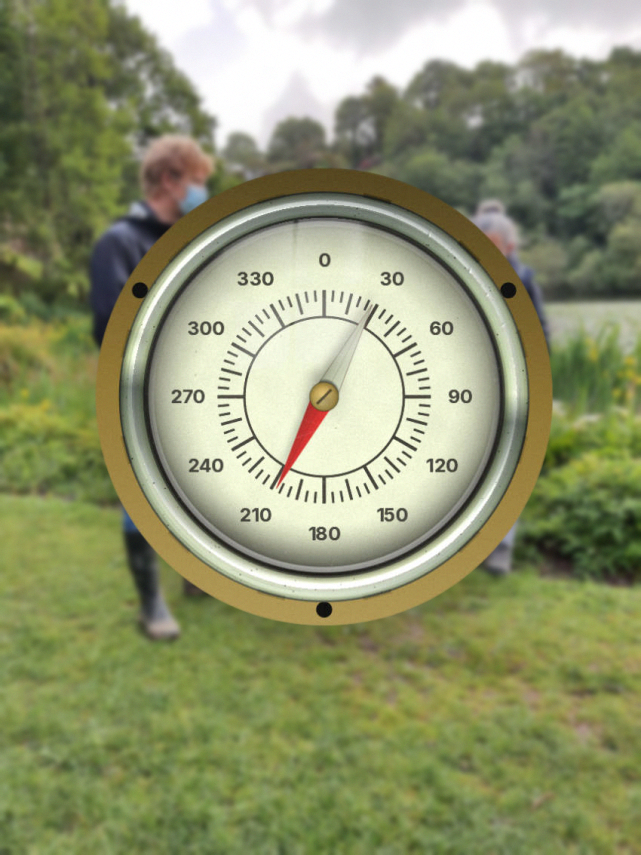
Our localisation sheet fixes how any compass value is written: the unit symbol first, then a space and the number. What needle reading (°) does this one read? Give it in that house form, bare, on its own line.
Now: ° 207.5
